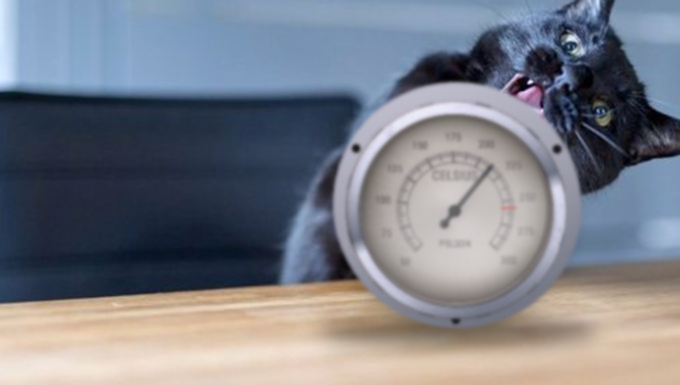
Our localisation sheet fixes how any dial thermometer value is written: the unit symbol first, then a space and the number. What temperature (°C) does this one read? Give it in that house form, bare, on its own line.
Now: °C 212.5
